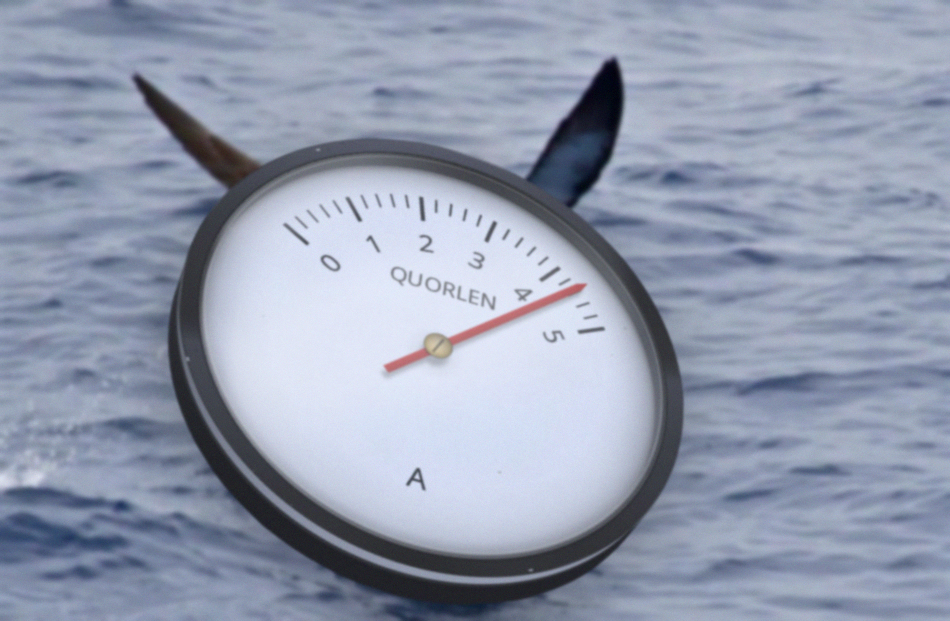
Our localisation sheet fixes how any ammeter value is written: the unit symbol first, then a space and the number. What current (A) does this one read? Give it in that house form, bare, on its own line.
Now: A 4.4
